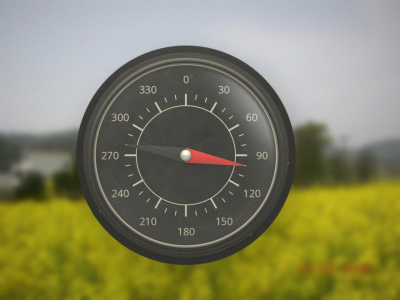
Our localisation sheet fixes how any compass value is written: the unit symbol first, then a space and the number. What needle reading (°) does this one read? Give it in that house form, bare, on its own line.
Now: ° 100
